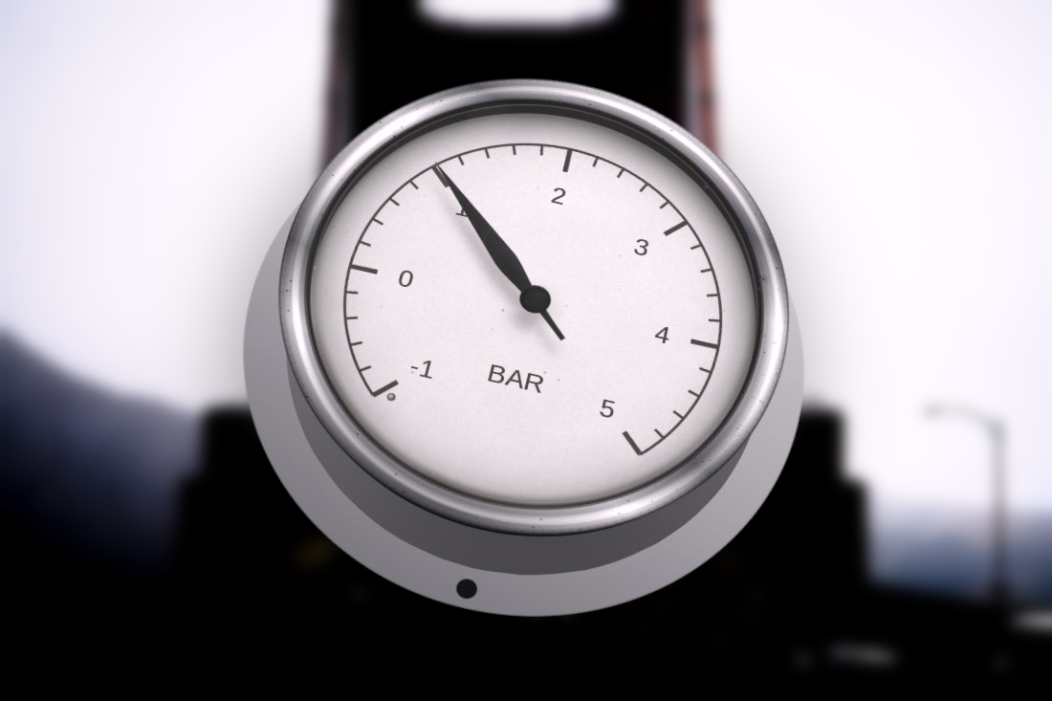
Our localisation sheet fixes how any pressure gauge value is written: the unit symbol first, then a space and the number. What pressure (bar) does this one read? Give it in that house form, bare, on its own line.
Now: bar 1
